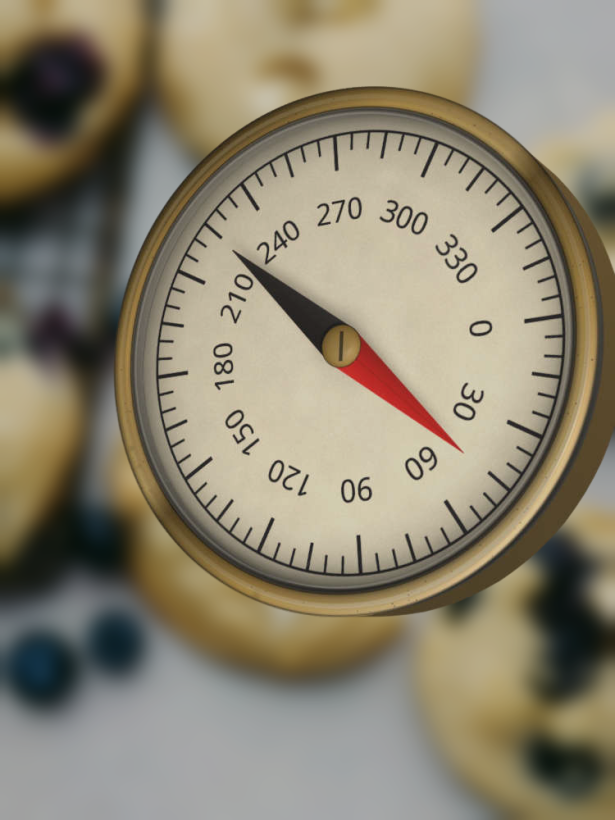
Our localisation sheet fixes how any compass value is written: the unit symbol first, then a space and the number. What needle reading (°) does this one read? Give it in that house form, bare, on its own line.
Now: ° 45
